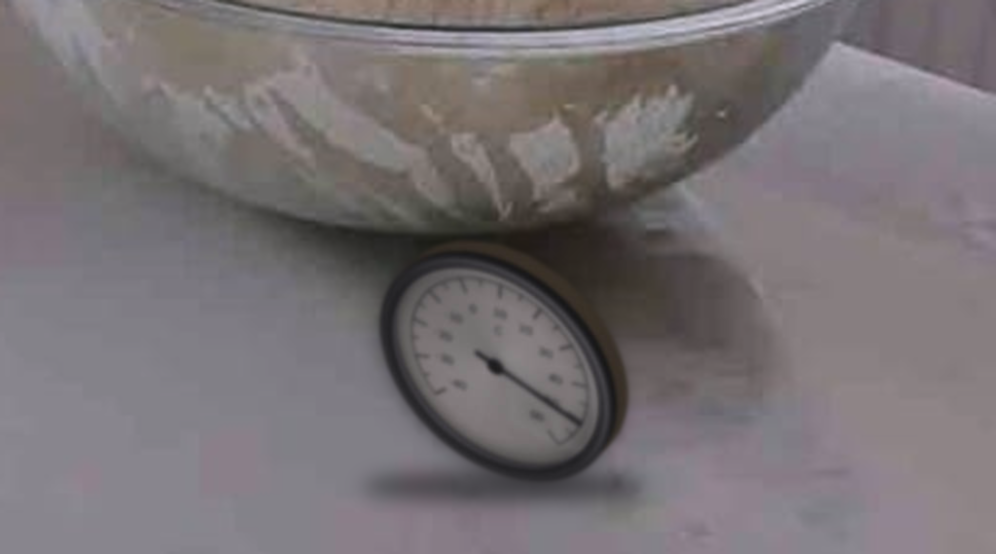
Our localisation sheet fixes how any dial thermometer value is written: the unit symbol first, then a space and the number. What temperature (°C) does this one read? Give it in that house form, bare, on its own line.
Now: °C 50
